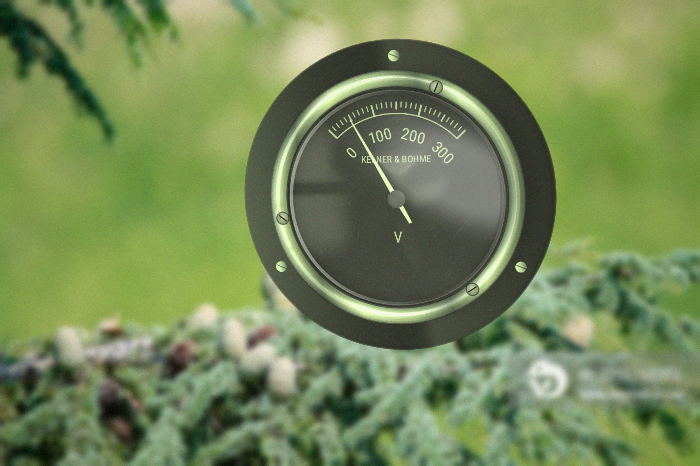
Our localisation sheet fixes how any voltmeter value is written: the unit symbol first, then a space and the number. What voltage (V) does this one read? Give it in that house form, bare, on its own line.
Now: V 50
